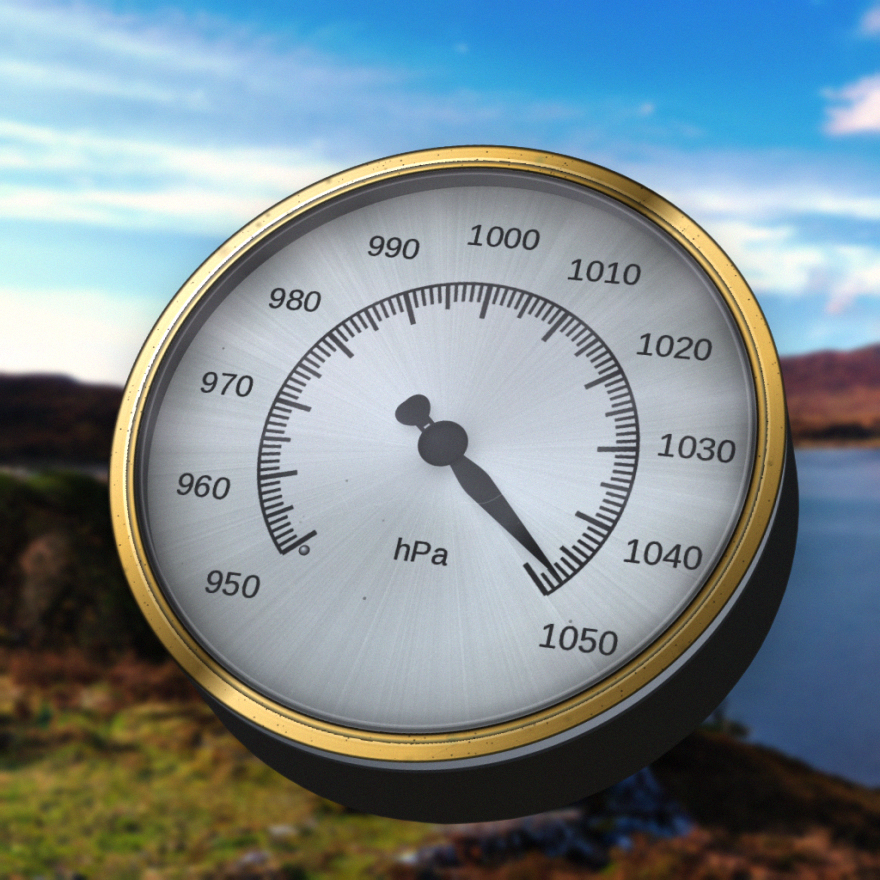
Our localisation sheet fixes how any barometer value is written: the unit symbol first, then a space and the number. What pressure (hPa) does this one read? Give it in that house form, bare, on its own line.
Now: hPa 1048
